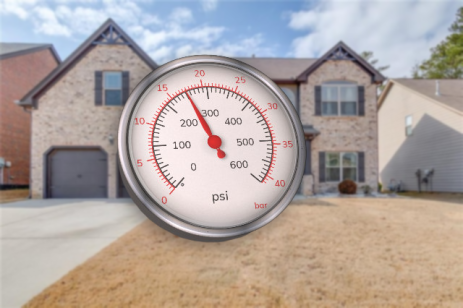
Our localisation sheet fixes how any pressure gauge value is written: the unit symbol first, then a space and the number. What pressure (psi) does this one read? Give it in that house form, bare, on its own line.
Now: psi 250
